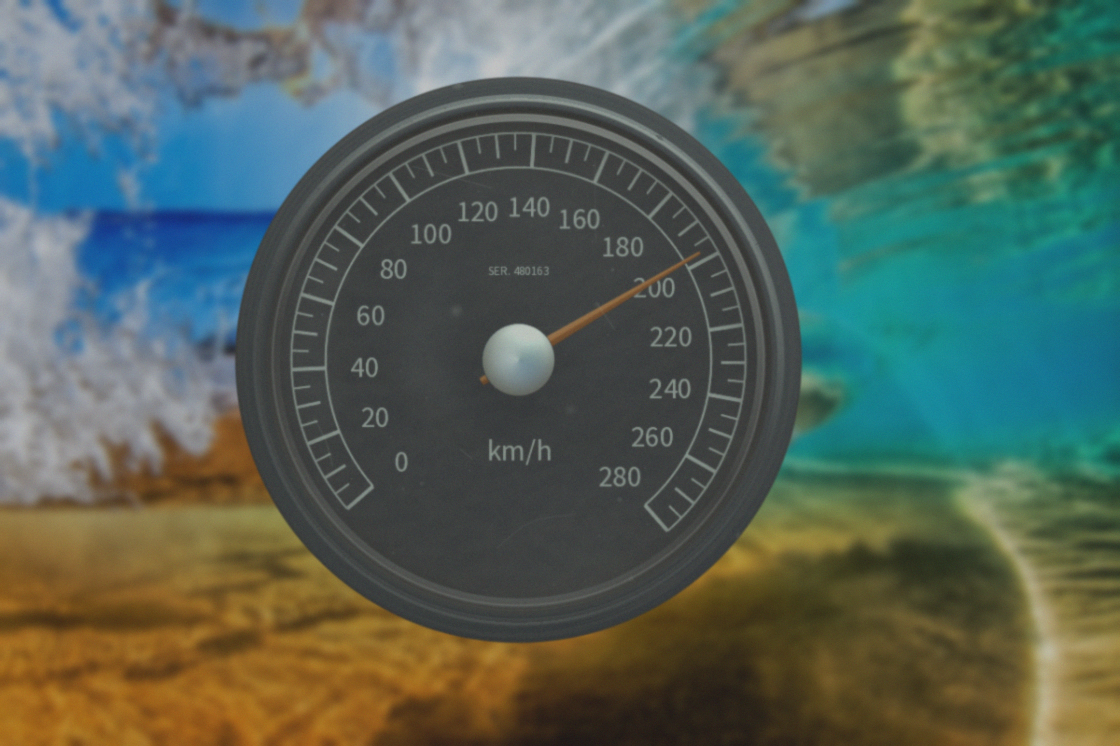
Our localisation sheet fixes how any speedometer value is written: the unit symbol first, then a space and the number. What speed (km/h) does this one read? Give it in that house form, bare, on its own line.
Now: km/h 197.5
